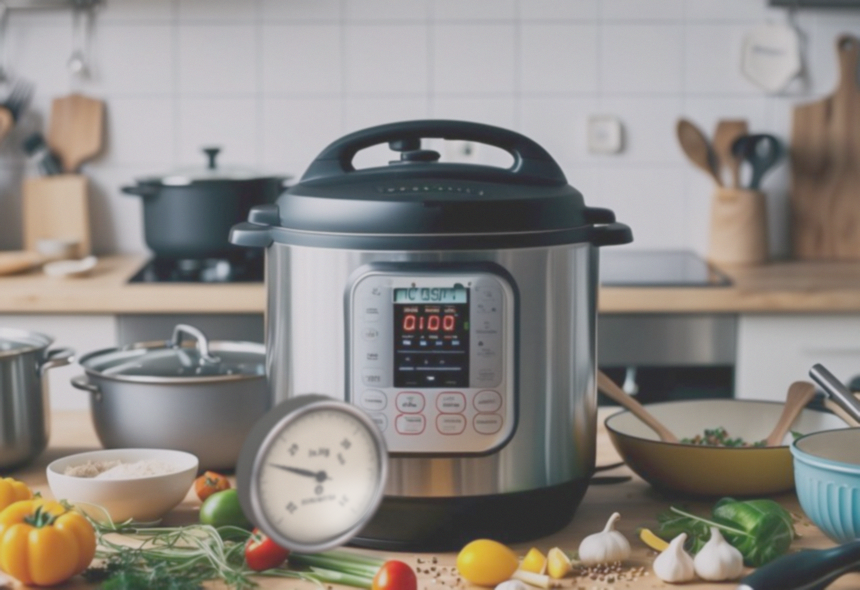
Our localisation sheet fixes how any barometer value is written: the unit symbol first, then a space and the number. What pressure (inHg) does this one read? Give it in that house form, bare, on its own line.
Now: inHg 28.7
